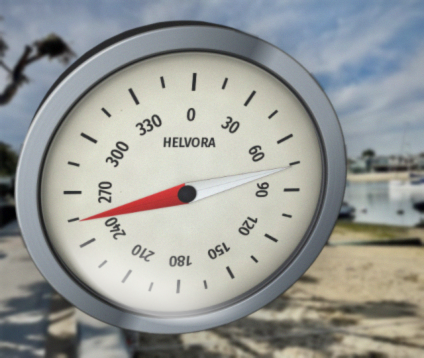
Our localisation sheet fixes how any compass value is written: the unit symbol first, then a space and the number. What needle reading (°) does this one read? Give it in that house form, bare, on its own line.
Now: ° 255
